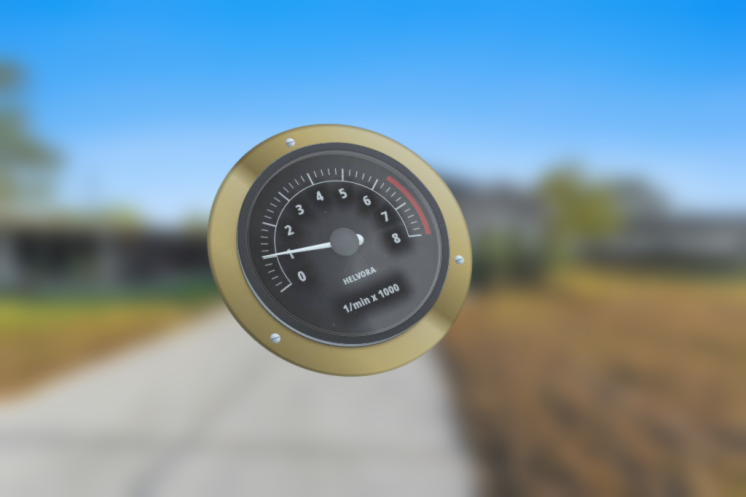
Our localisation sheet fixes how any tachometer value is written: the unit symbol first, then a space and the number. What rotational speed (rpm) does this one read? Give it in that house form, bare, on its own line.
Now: rpm 1000
